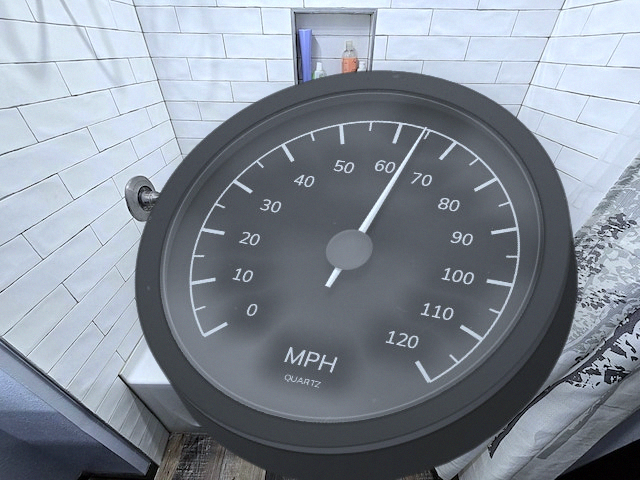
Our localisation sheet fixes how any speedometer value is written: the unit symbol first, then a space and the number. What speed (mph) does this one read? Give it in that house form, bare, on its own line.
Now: mph 65
